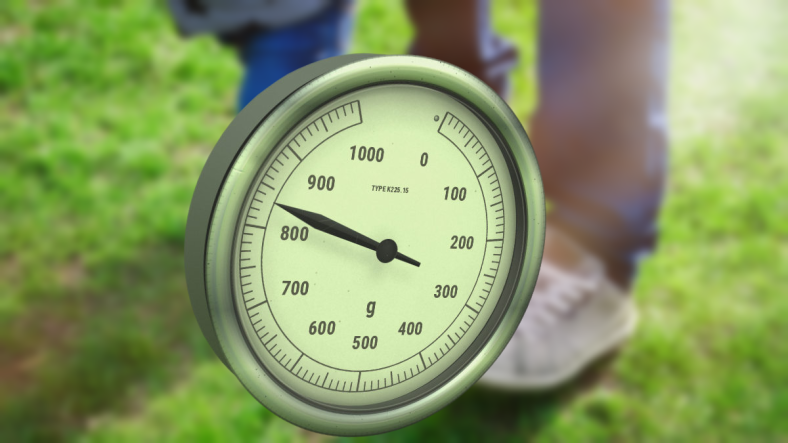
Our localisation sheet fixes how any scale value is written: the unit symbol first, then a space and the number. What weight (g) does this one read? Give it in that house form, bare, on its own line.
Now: g 835
